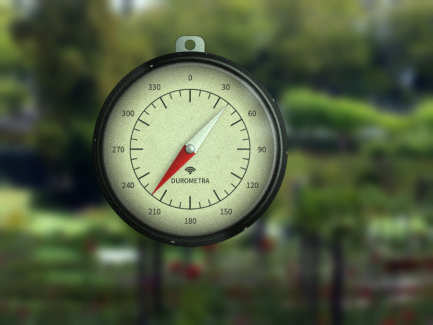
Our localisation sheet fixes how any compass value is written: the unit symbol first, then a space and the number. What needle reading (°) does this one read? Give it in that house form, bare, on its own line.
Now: ° 220
